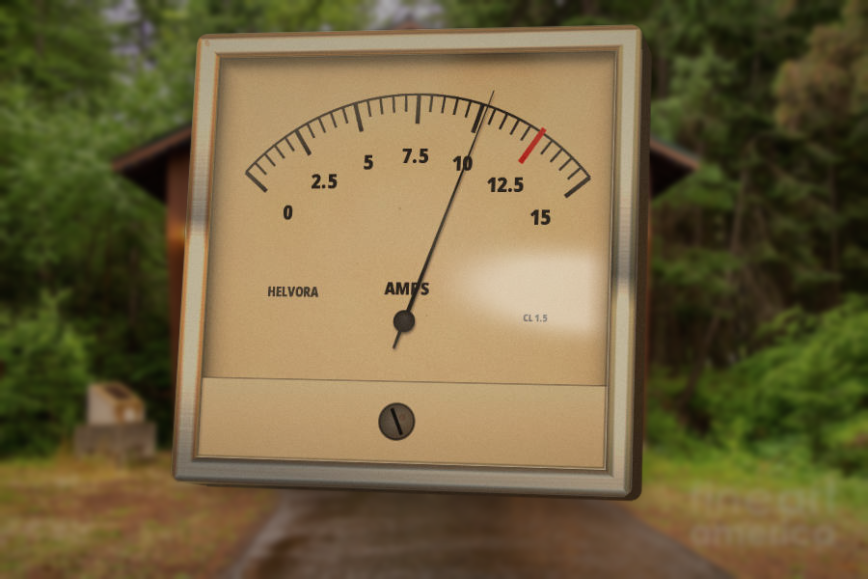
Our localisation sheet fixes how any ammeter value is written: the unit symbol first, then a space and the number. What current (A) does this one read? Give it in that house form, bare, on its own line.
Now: A 10.25
